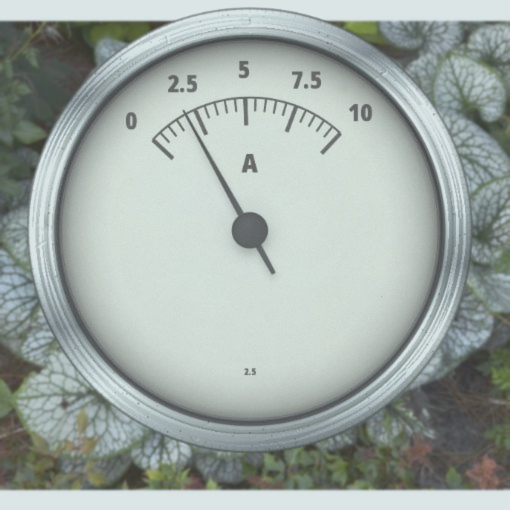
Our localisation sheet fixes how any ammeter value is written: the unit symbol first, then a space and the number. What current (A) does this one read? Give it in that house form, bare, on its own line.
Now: A 2
